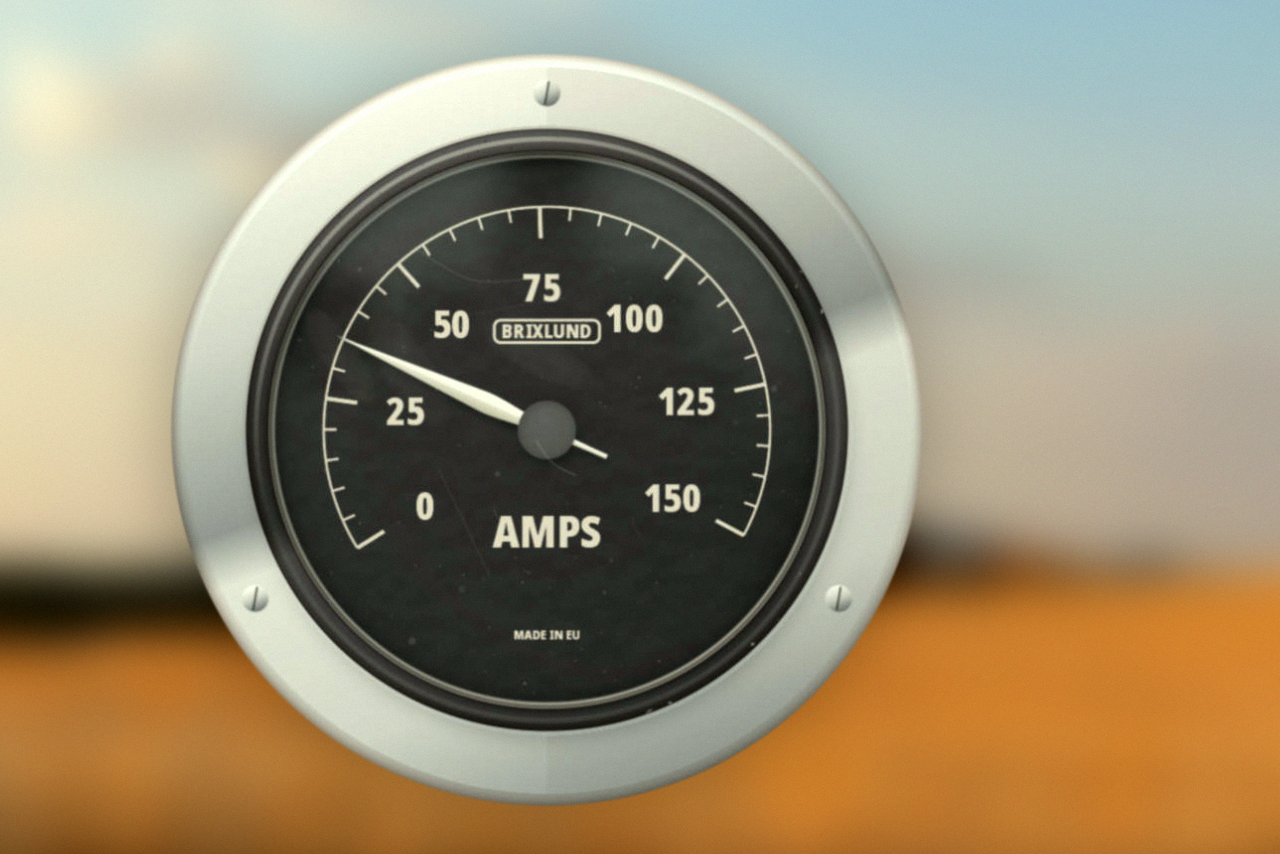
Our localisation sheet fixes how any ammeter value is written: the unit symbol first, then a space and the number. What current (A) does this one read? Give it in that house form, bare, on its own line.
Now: A 35
